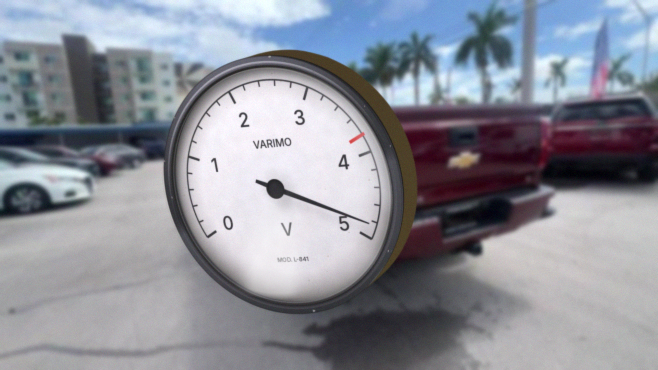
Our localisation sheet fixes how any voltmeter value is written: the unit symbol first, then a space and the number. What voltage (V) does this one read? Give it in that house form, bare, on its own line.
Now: V 4.8
